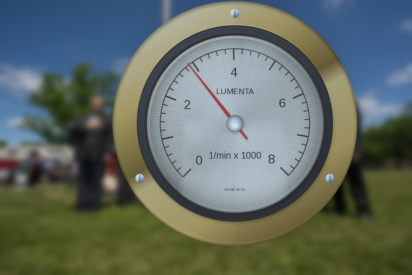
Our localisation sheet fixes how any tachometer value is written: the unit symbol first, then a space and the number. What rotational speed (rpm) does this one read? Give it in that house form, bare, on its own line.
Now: rpm 2900
